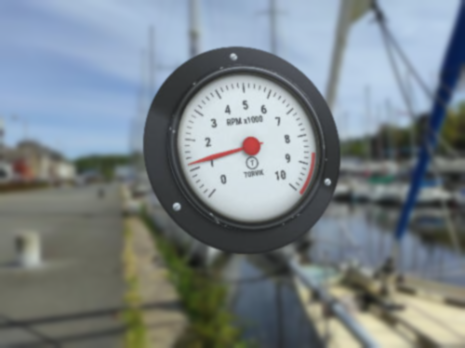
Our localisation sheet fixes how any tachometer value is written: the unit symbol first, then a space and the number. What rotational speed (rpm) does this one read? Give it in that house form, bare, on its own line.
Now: rpm 1200
